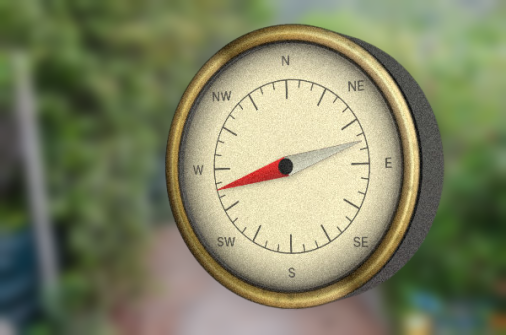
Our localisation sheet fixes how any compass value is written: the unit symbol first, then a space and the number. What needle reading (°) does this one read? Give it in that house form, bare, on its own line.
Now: ° 255
